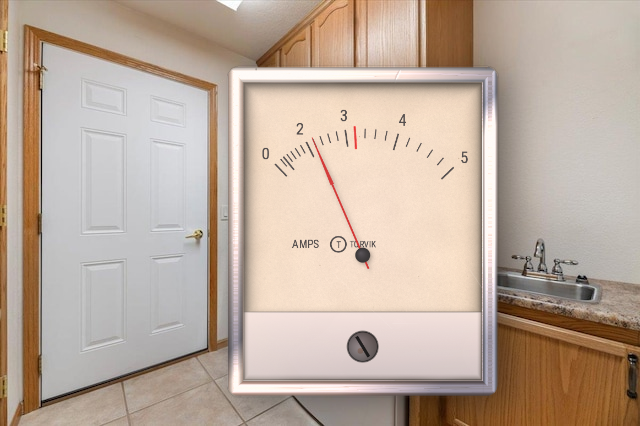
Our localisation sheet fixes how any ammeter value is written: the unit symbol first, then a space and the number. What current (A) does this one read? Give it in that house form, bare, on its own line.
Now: A 2.2
